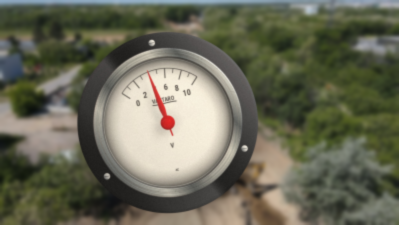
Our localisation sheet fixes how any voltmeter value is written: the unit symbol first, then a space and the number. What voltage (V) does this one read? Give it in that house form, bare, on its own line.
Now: V 4
